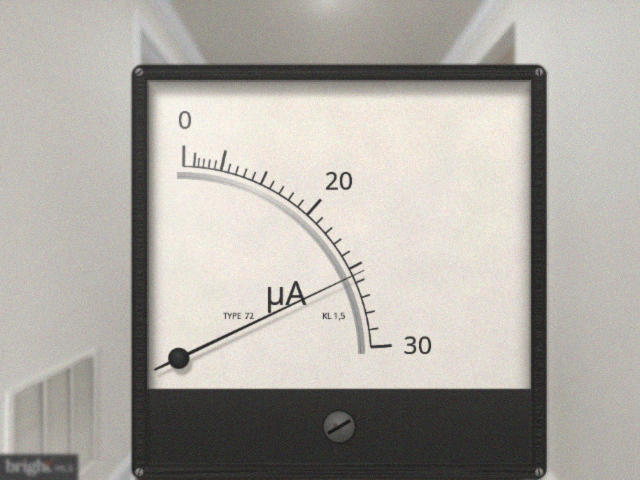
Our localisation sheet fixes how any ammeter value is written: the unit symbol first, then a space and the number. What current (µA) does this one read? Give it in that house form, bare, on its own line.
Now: µA 25.5
